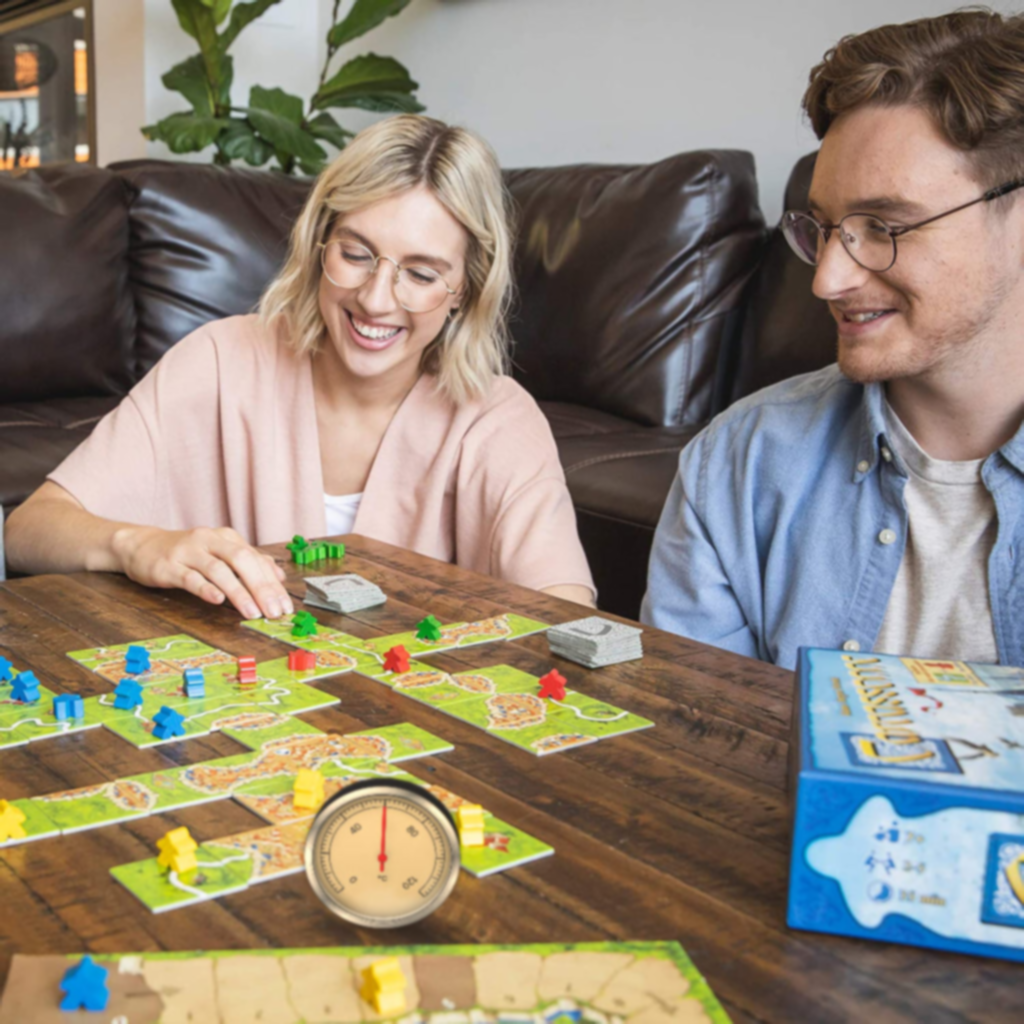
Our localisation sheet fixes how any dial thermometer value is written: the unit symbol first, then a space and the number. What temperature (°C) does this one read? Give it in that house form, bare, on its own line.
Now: °C 60
